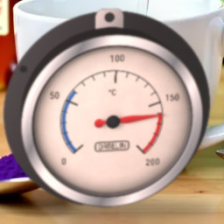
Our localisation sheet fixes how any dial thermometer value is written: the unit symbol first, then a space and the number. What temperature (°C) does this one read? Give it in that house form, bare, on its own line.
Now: °C 160
